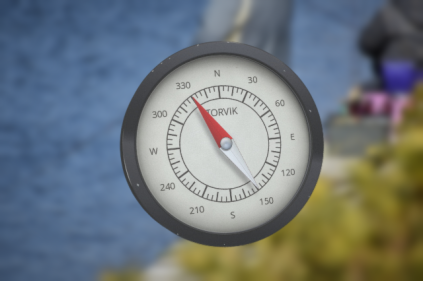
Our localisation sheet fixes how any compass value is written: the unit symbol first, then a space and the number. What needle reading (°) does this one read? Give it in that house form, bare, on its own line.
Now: ° 330
